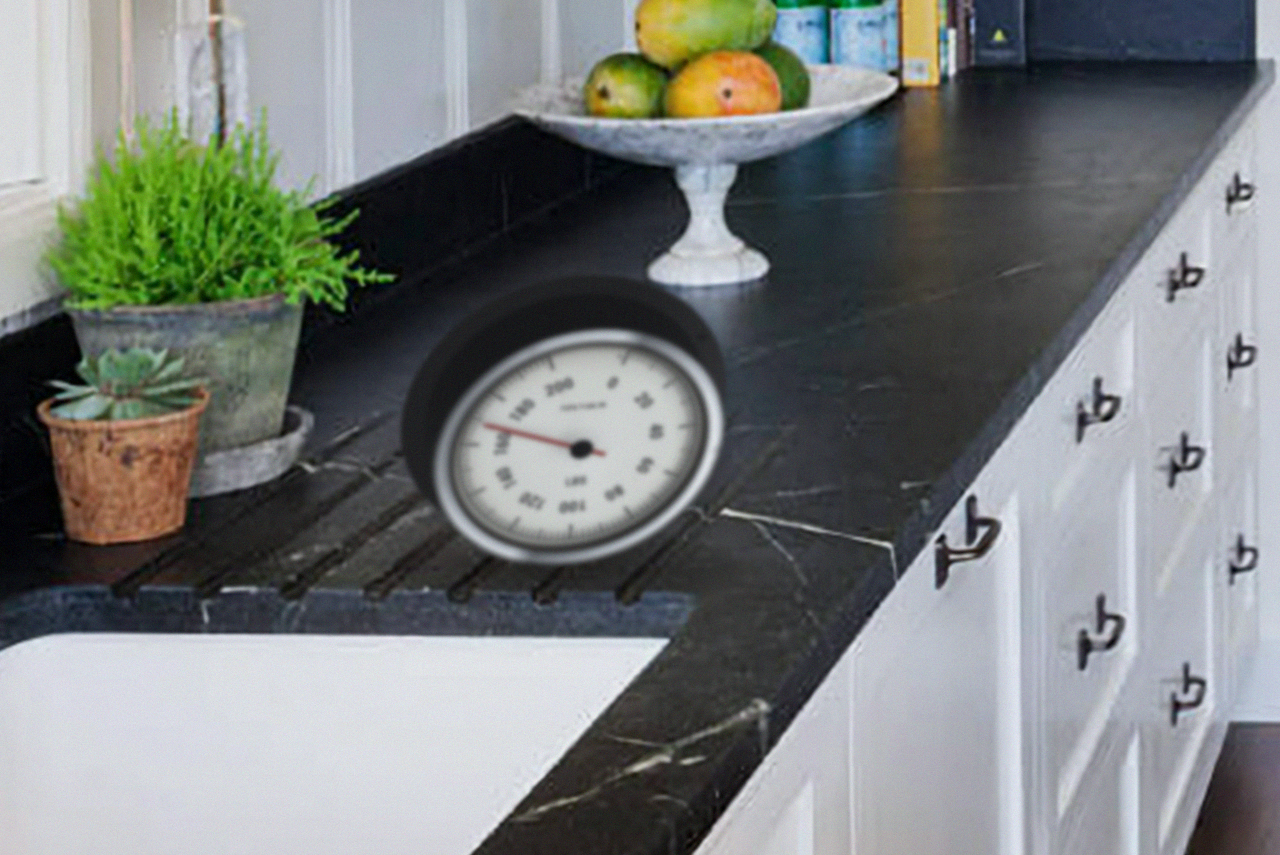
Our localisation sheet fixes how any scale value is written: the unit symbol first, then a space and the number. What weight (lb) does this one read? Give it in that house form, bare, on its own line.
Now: lb 170
